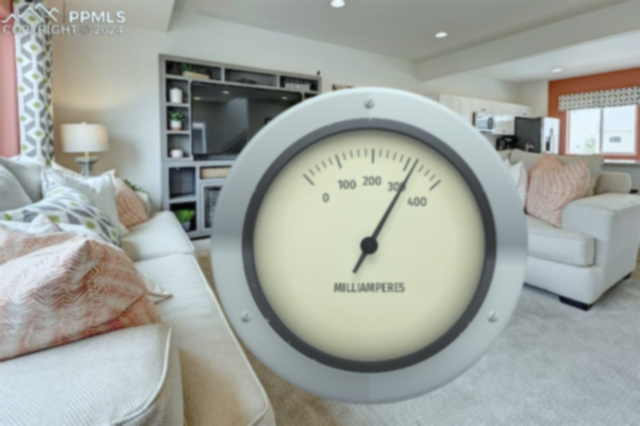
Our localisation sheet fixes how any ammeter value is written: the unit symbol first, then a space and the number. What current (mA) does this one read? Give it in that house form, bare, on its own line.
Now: mA 320
